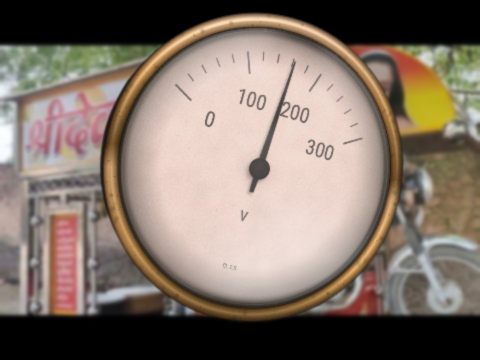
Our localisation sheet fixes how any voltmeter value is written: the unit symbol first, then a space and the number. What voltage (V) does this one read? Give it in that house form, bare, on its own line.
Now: V 160
